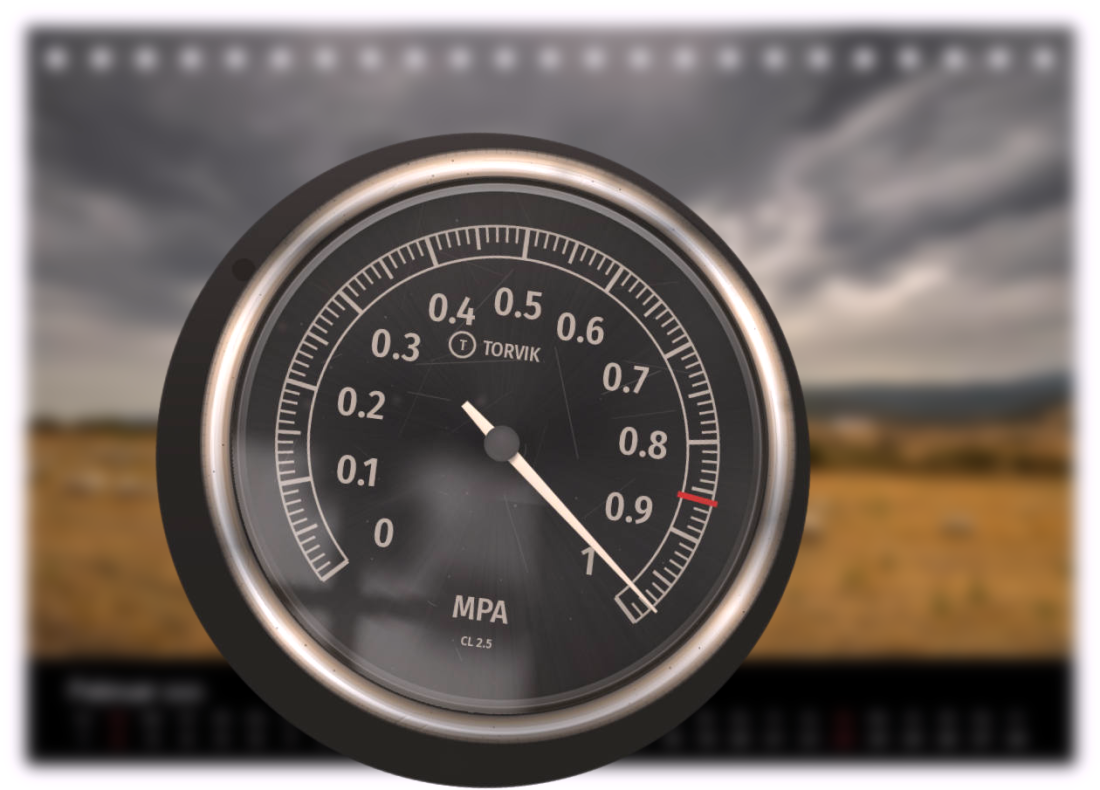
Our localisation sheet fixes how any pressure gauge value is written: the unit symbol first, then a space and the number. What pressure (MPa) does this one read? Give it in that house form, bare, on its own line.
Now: MPa 0.98
